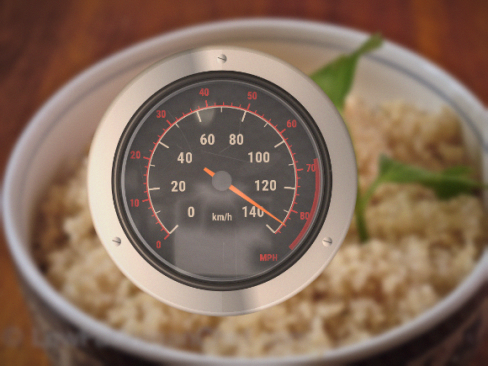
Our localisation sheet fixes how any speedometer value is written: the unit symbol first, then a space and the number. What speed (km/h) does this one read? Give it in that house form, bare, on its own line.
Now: km/h 135
